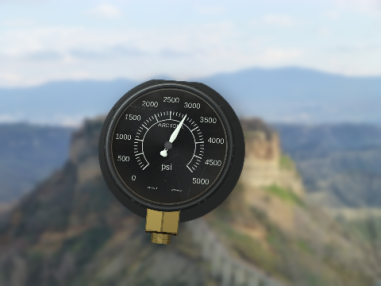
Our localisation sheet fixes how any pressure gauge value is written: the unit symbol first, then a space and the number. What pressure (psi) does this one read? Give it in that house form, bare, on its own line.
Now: psi 3000
